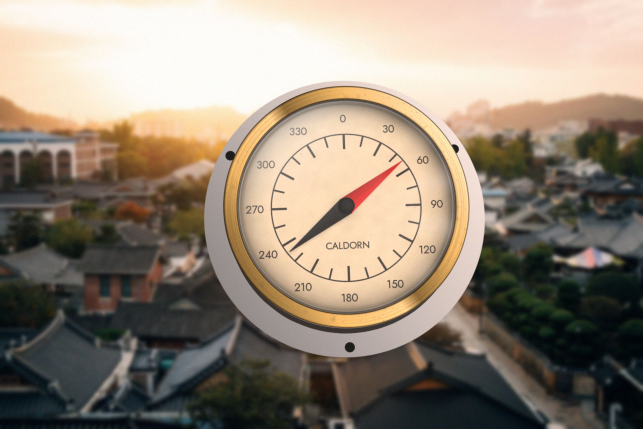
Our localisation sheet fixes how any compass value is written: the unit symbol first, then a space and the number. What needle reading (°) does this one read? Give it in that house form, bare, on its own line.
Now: ° 52.5
